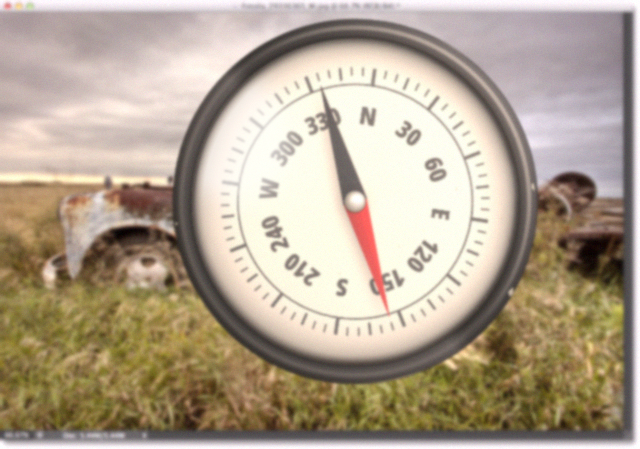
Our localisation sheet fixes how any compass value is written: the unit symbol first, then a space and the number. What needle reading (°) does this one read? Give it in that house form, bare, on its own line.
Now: ° 155
